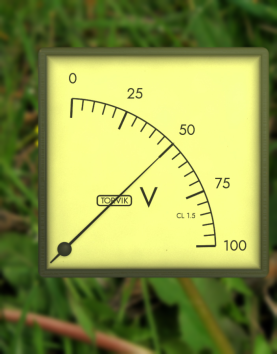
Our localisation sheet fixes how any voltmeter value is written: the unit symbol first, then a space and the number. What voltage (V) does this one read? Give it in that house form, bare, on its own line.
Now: V 50
